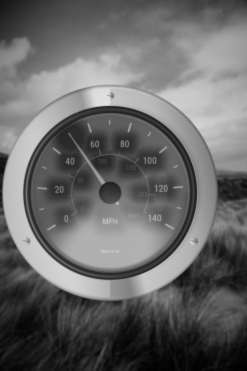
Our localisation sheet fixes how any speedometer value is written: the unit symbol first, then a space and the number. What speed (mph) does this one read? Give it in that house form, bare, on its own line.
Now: mph 50
